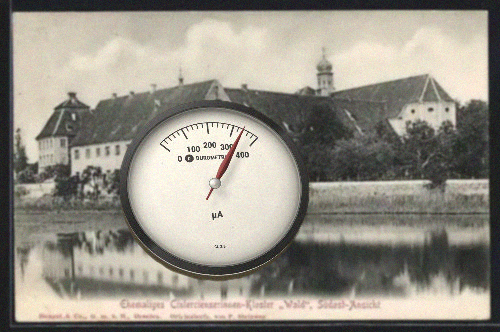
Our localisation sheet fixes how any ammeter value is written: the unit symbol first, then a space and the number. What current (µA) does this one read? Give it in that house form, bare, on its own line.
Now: µA 340
